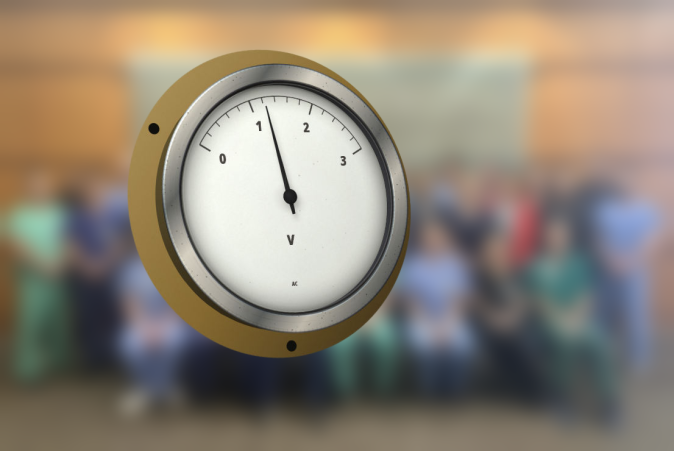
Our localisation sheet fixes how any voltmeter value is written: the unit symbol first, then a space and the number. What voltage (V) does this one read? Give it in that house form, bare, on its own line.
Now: V 1.2
